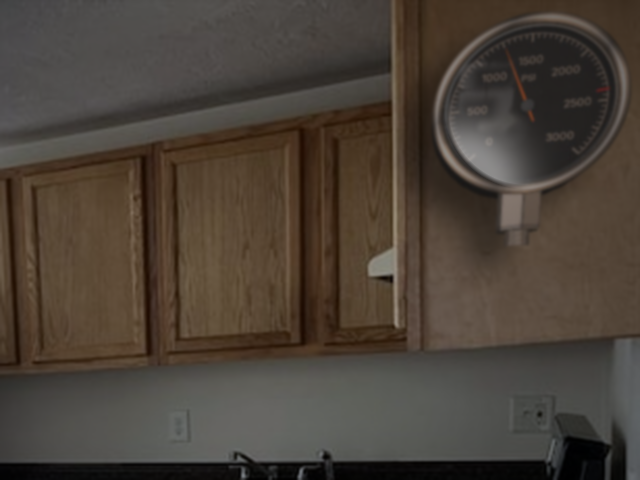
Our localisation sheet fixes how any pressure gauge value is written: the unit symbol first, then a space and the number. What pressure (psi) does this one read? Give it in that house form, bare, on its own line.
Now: psi 1250
